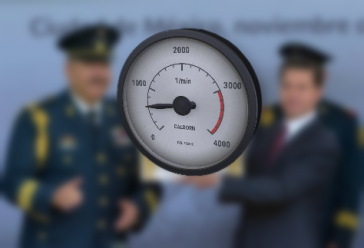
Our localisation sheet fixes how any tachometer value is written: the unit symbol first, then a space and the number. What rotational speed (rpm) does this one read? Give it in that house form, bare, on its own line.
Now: rpm 600
